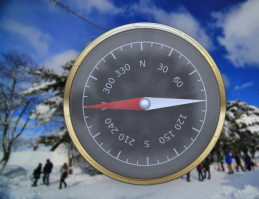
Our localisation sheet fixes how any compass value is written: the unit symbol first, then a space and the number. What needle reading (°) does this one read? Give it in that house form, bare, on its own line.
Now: ° 270
